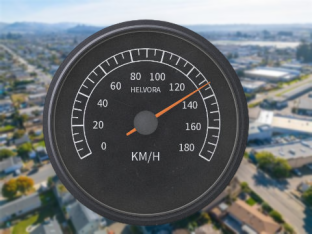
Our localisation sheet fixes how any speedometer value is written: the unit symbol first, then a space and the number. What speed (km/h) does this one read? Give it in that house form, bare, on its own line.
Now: km/h 132.5
